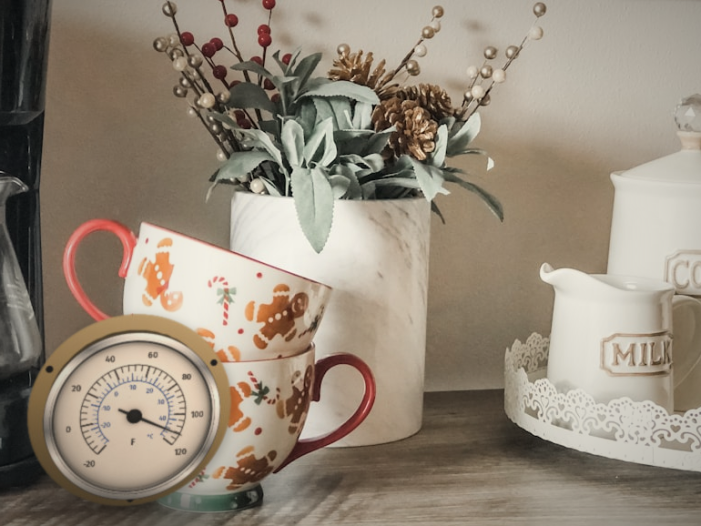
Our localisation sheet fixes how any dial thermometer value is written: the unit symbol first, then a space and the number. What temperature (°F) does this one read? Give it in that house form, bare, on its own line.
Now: °F 112
